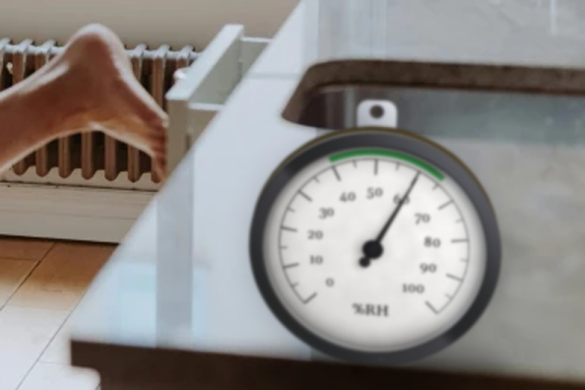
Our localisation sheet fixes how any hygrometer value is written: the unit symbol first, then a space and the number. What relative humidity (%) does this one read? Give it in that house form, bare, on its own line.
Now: % 60
